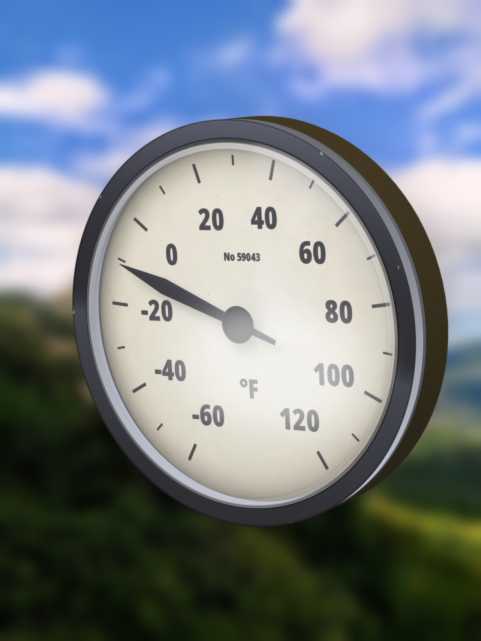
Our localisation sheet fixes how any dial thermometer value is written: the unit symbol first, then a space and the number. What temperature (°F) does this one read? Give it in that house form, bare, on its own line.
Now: °F -10
